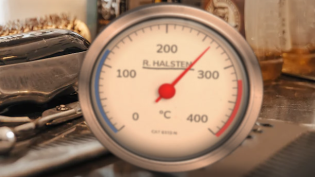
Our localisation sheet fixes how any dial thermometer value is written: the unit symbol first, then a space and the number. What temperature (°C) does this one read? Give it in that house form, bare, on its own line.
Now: °C 260
